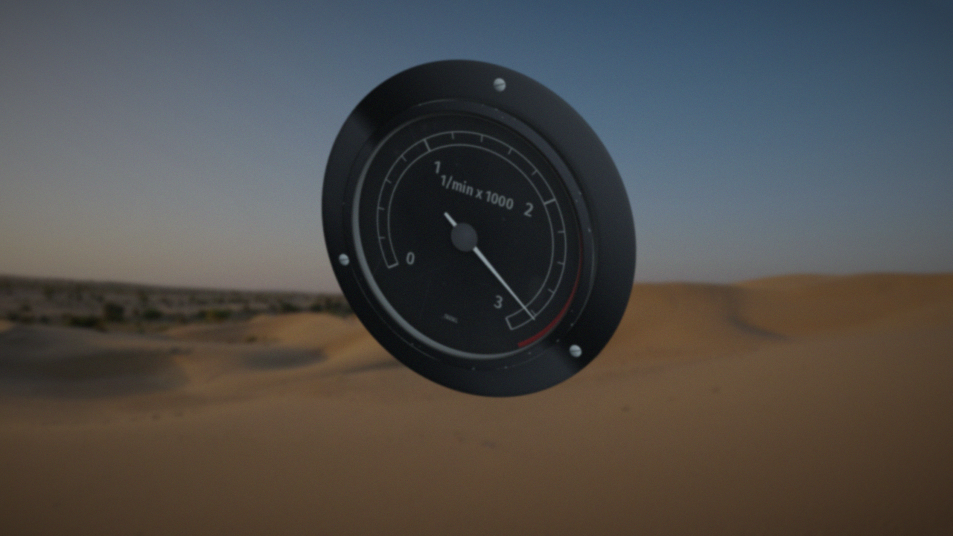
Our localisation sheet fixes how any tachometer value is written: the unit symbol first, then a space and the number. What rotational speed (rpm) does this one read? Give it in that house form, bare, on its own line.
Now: rpm 2800
